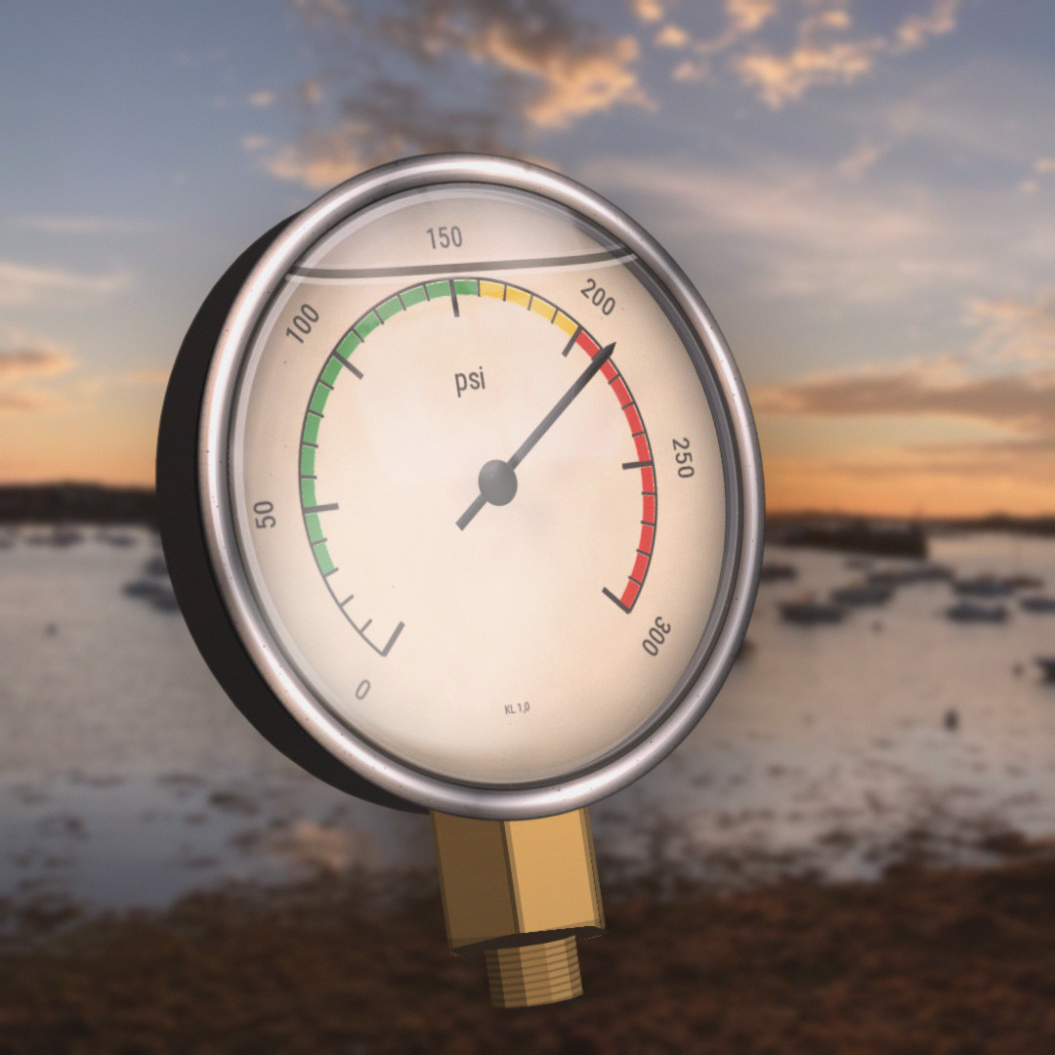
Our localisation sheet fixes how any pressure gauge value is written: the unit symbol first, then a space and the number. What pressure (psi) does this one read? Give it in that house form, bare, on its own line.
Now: psi 210
